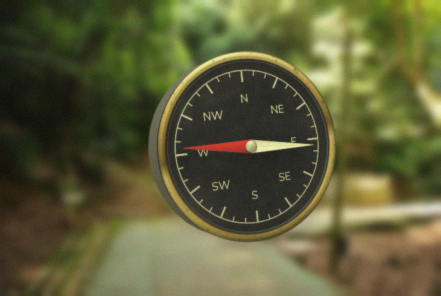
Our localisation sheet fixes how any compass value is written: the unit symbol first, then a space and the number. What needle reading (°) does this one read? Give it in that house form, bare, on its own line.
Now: ° 275
